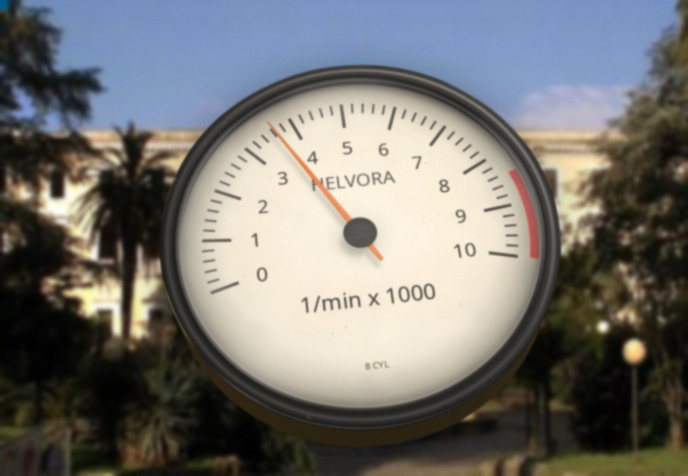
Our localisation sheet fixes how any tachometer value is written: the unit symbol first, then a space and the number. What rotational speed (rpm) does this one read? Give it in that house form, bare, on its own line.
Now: rpm 3600
